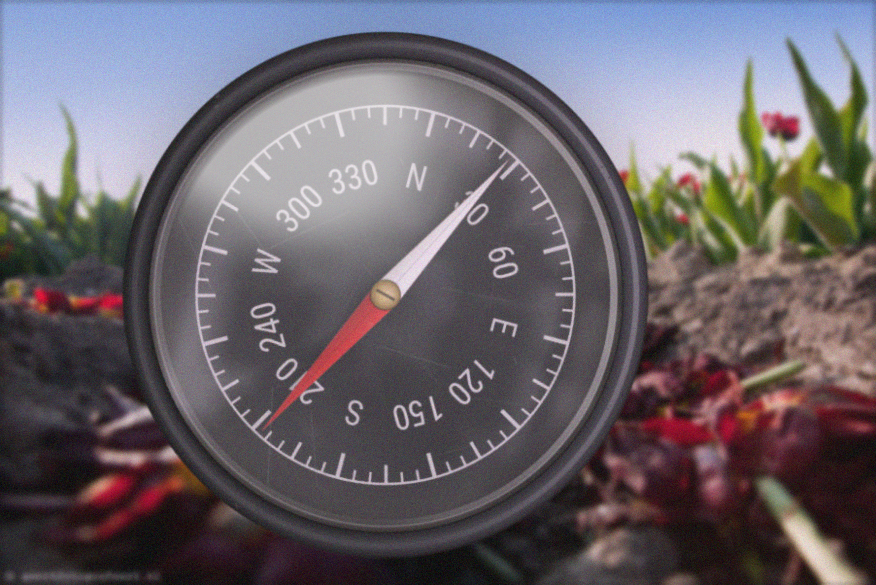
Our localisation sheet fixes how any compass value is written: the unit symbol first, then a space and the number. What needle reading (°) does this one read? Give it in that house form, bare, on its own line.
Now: ° 207.5
